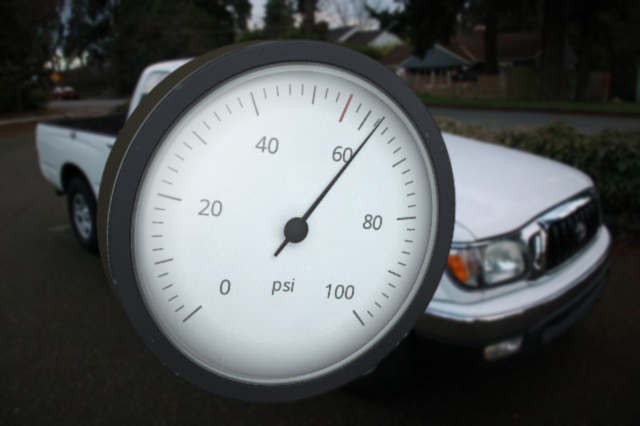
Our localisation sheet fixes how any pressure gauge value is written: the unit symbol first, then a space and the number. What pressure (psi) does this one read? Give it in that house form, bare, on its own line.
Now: psi 62
